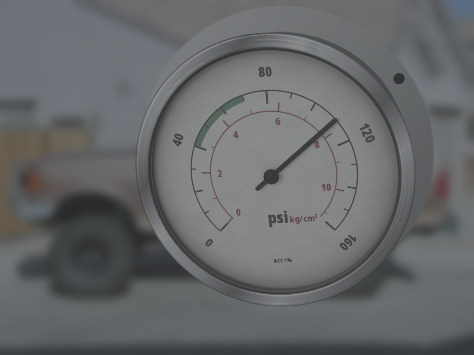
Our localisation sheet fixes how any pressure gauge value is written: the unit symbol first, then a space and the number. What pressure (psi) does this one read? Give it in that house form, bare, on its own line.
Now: psi 110
